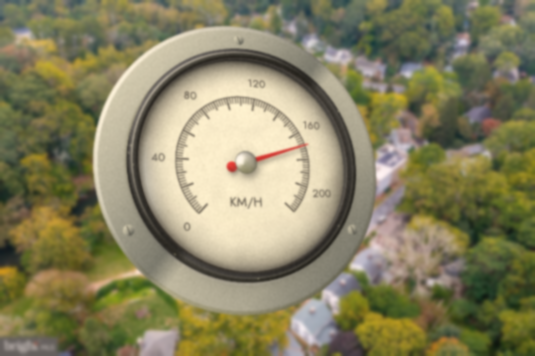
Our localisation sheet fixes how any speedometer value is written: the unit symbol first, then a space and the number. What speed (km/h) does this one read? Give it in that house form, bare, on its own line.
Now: km/h 170
